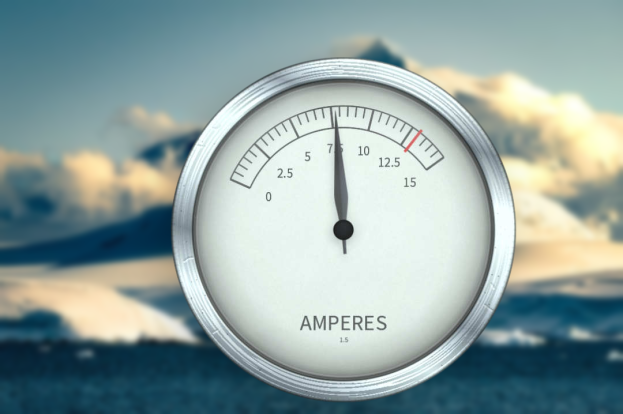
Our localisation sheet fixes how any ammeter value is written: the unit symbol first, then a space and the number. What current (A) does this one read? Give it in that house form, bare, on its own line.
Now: A 7.75
